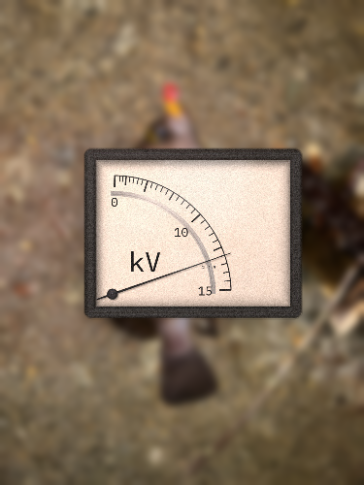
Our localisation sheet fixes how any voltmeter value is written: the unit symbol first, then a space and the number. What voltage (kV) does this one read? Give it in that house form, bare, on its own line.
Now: kV 13
